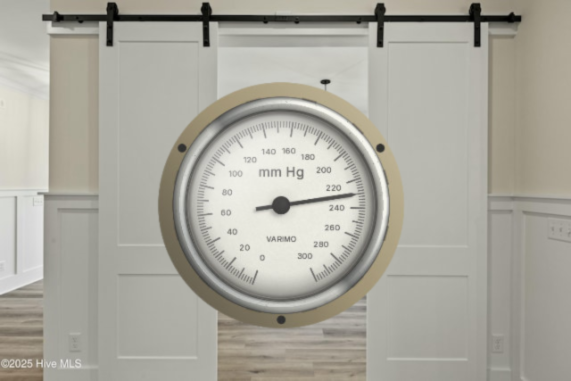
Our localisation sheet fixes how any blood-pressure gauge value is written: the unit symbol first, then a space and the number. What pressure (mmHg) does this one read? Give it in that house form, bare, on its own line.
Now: mmHg 230
